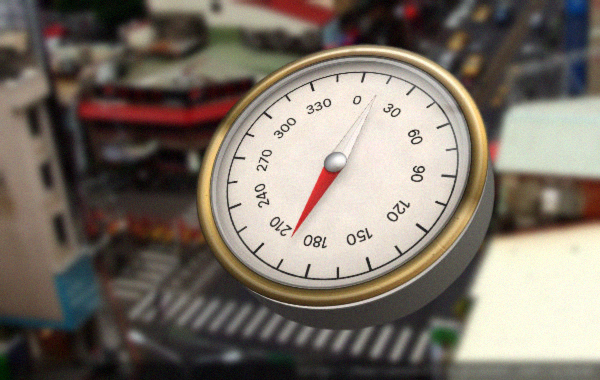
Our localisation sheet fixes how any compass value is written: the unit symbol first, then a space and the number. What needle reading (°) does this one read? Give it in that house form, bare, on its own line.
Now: ° 195
